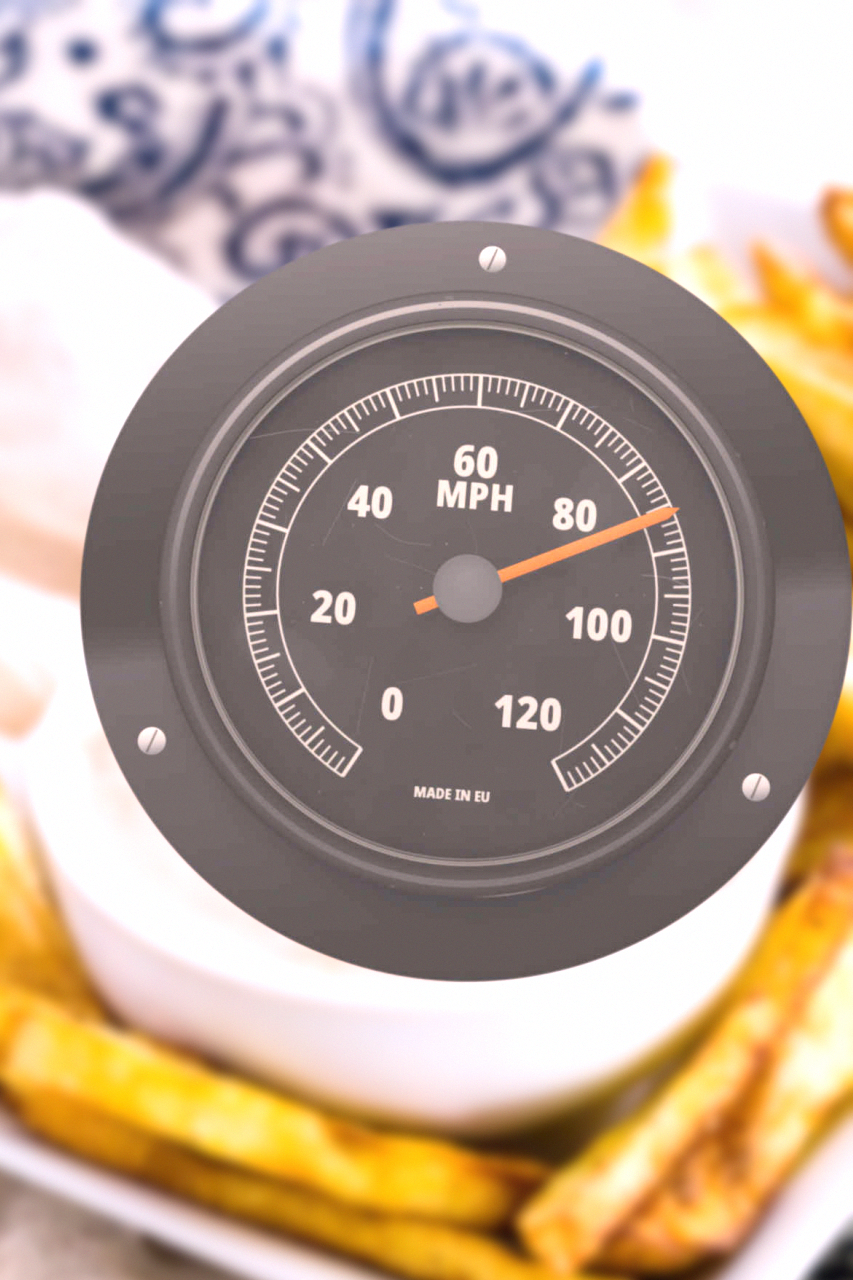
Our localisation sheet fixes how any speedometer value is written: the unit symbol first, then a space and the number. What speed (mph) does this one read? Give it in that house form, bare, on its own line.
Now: mph 86
